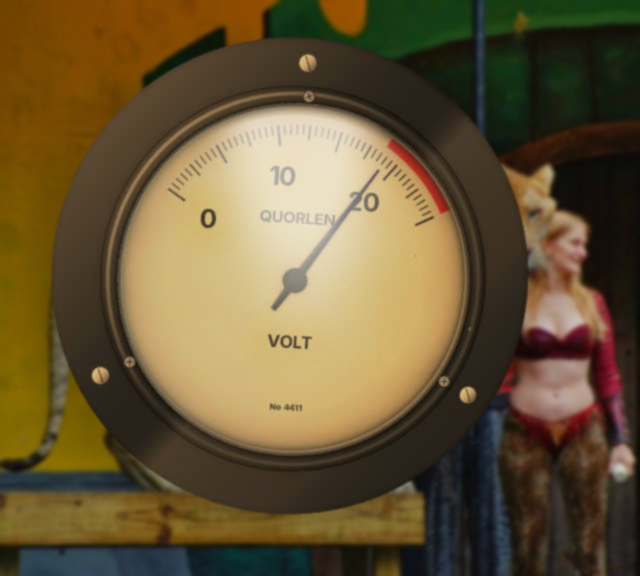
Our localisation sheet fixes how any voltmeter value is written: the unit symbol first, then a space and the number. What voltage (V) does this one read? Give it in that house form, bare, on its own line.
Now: V 19
